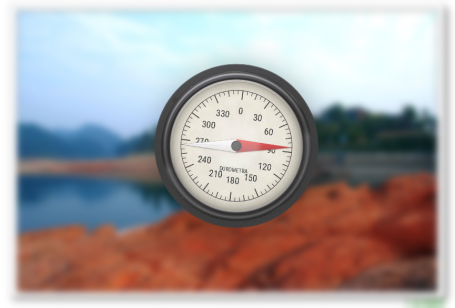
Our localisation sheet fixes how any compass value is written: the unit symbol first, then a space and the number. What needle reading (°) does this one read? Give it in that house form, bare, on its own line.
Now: ° 85
